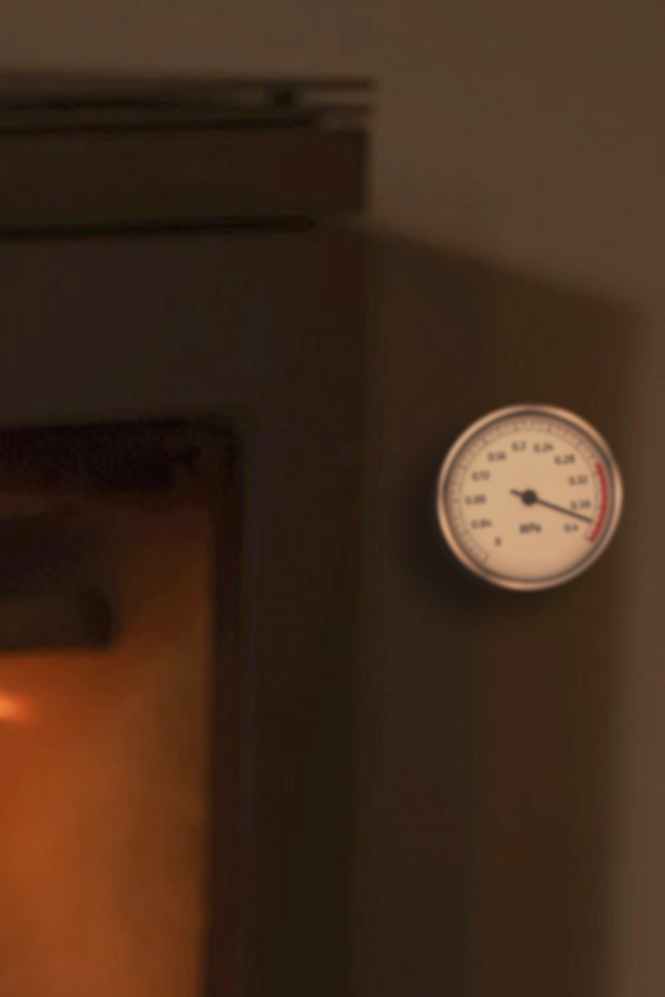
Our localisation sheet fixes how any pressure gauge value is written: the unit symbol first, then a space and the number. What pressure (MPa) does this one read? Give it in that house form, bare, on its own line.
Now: MPa 0.38
